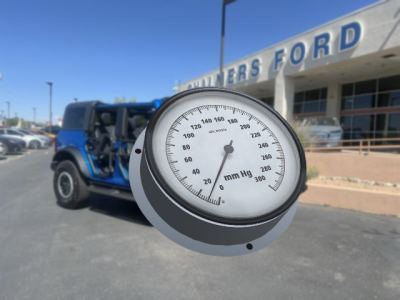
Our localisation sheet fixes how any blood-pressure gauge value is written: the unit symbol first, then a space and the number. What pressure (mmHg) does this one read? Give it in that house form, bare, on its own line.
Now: mmHg 10
